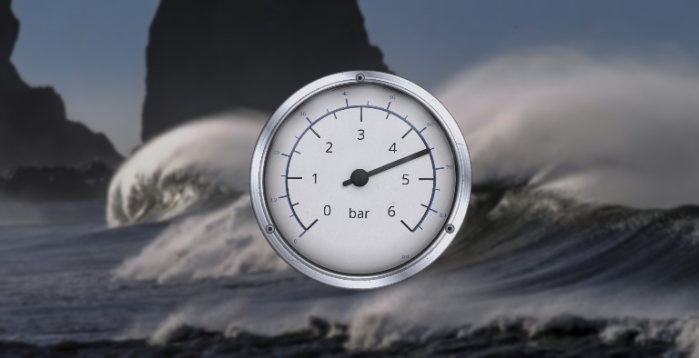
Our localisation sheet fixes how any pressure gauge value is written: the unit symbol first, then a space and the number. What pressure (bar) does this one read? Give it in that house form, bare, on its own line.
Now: bar 4.5
